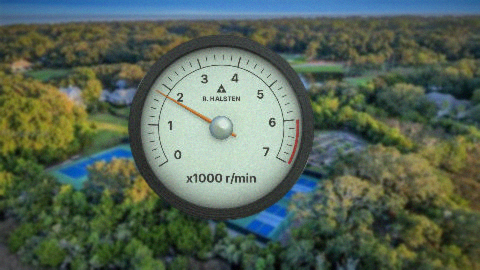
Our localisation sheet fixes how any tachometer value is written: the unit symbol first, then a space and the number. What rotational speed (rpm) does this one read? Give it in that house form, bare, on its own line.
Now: rpm 1800
